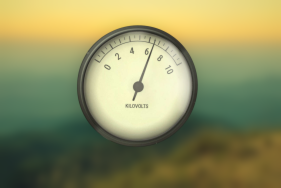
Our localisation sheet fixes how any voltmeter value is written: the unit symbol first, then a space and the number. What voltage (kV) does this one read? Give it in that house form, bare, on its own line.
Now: kV 6.5
